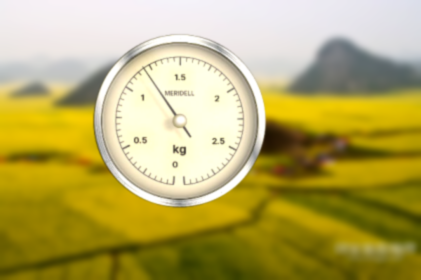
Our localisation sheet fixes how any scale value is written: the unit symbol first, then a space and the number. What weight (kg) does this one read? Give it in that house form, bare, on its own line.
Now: kg 1.2
